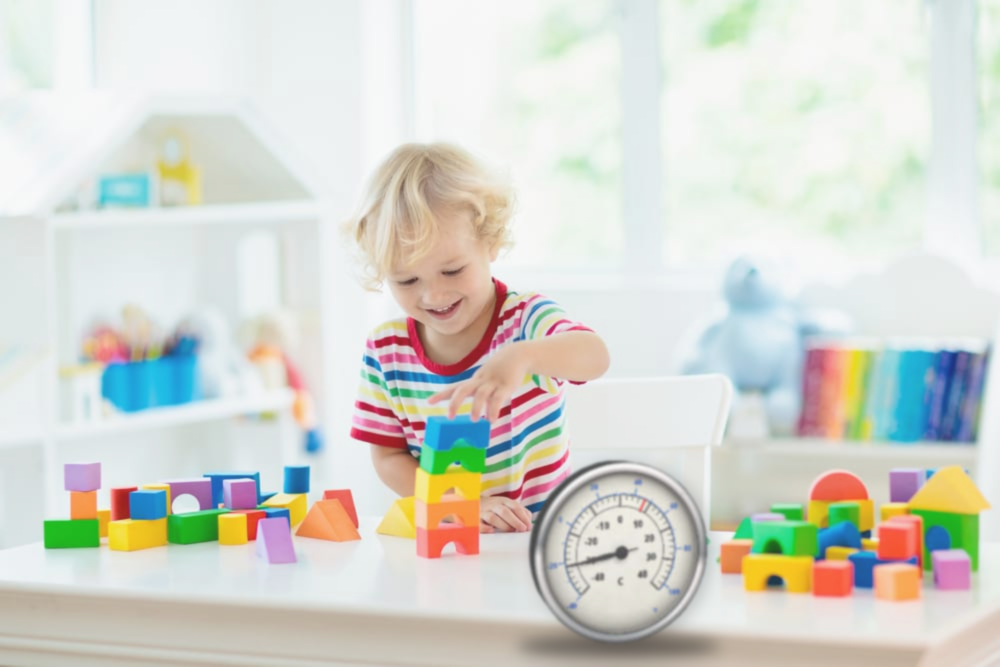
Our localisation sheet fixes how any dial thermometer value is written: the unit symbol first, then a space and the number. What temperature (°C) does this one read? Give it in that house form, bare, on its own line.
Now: °C -30
